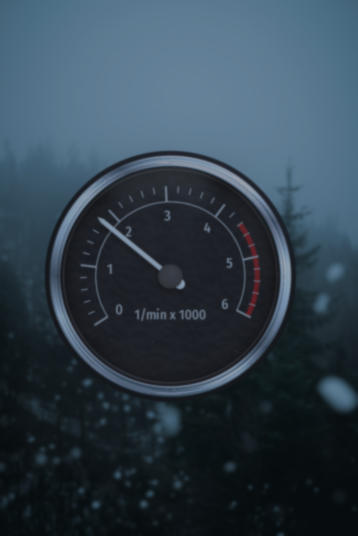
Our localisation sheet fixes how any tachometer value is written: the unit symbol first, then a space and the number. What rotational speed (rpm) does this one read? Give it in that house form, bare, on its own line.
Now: rpm 1800
